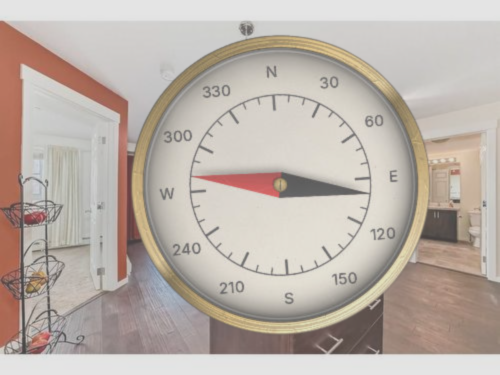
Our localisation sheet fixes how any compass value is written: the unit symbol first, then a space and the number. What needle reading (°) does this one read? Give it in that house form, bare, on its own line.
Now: ° 280
